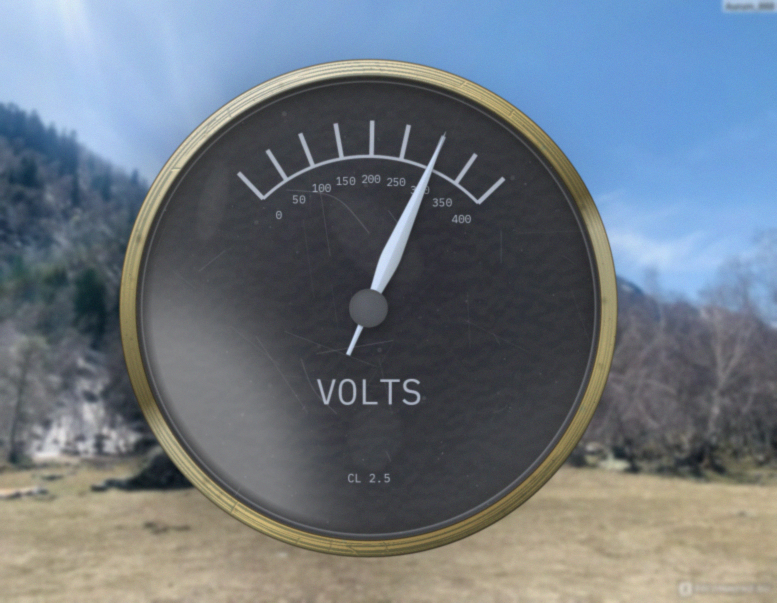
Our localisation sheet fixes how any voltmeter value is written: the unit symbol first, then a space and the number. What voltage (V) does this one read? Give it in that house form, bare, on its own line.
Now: V 300
